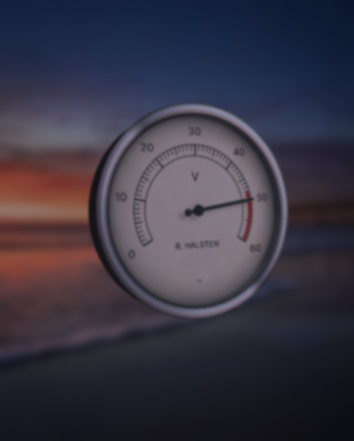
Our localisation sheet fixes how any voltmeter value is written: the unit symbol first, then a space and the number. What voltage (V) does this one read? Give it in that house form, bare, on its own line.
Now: V 50
